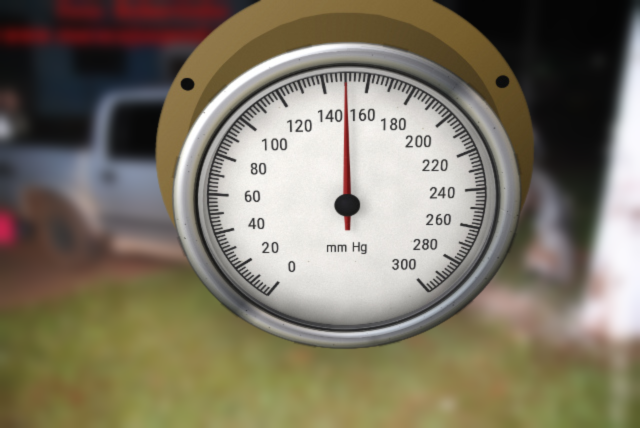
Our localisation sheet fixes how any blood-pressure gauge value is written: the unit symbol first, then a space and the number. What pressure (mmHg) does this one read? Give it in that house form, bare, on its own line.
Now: mmHg 150
